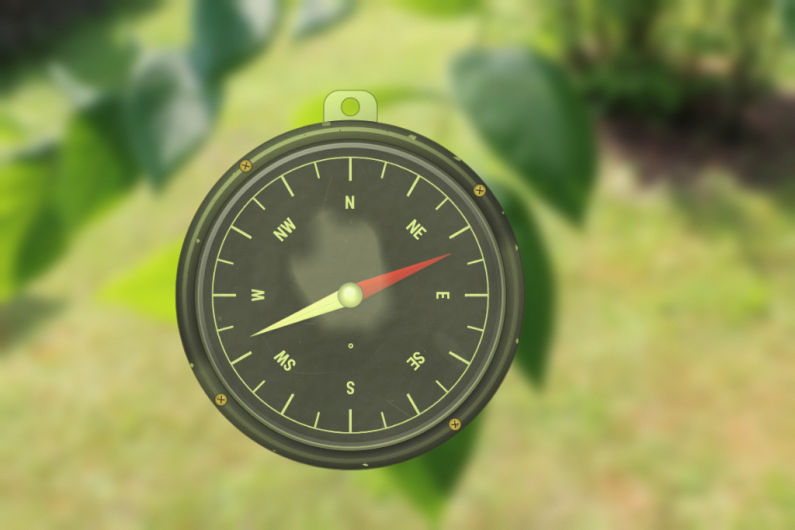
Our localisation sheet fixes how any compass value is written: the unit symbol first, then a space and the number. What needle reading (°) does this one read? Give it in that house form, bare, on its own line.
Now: ° 67.5
